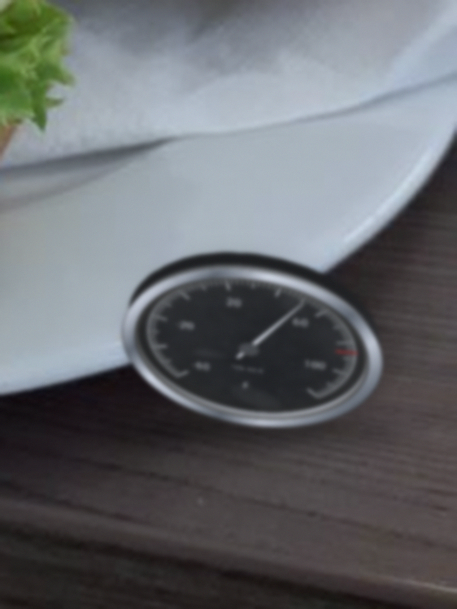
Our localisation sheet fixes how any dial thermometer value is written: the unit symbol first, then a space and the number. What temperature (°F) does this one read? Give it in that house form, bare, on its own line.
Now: °F 50
